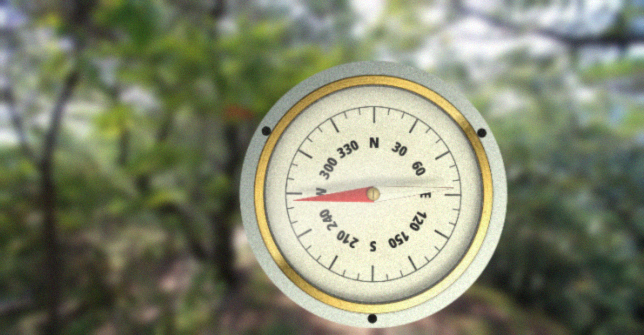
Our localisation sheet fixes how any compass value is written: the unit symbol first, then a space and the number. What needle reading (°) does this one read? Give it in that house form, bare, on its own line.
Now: ° 265
